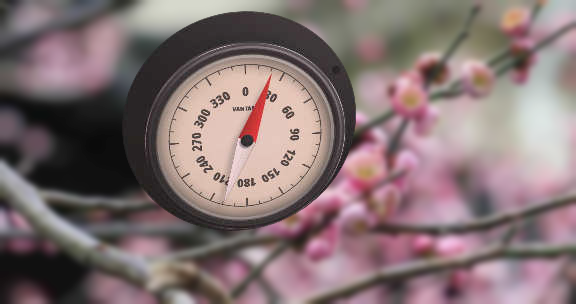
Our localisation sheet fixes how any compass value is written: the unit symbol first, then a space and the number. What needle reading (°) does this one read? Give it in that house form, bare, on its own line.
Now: ° 20
